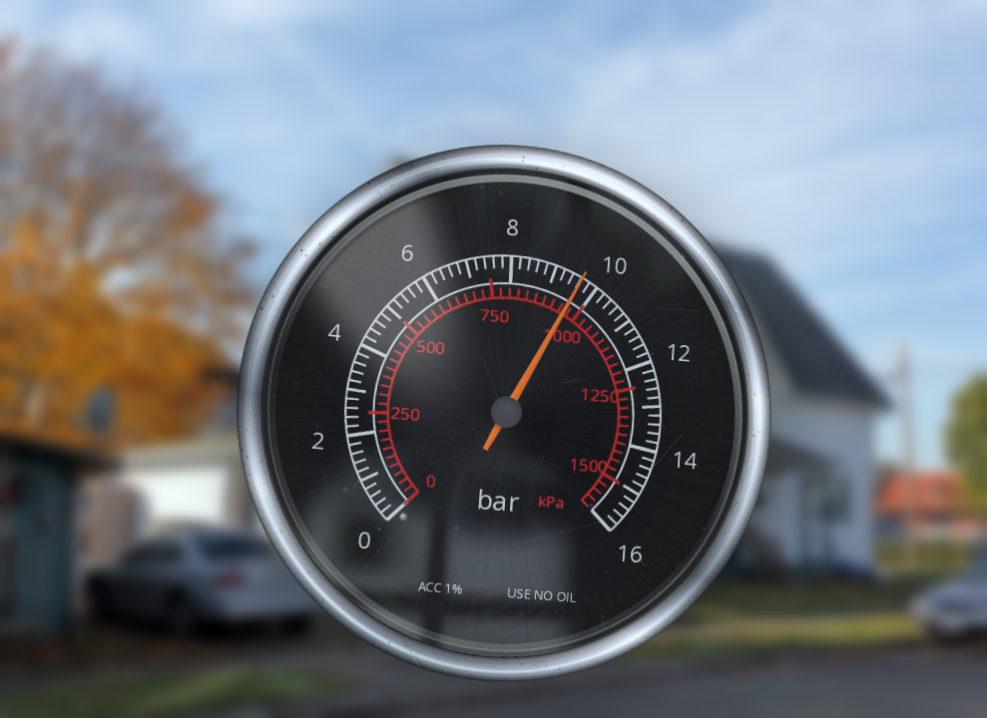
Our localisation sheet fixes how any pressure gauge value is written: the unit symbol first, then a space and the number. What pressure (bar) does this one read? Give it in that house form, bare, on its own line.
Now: bar 9.6
